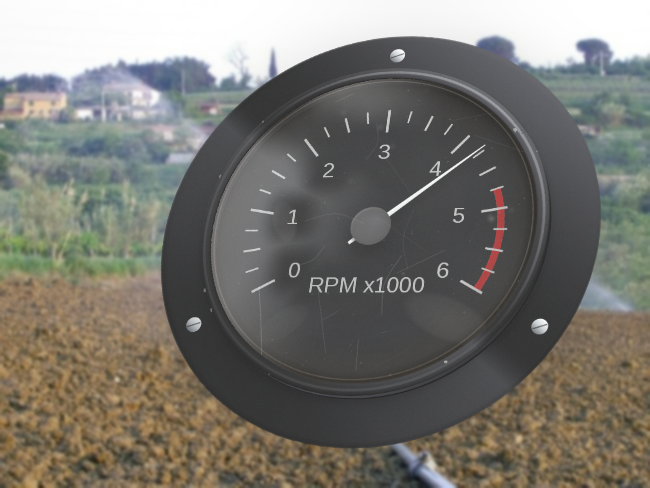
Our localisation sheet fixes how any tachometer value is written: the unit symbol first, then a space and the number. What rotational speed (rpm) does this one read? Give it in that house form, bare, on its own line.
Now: rpm 4250
